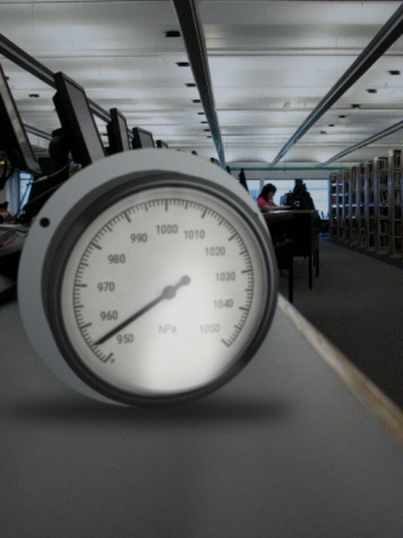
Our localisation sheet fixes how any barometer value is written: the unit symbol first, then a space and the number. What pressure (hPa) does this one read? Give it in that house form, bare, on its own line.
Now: hPa 955
